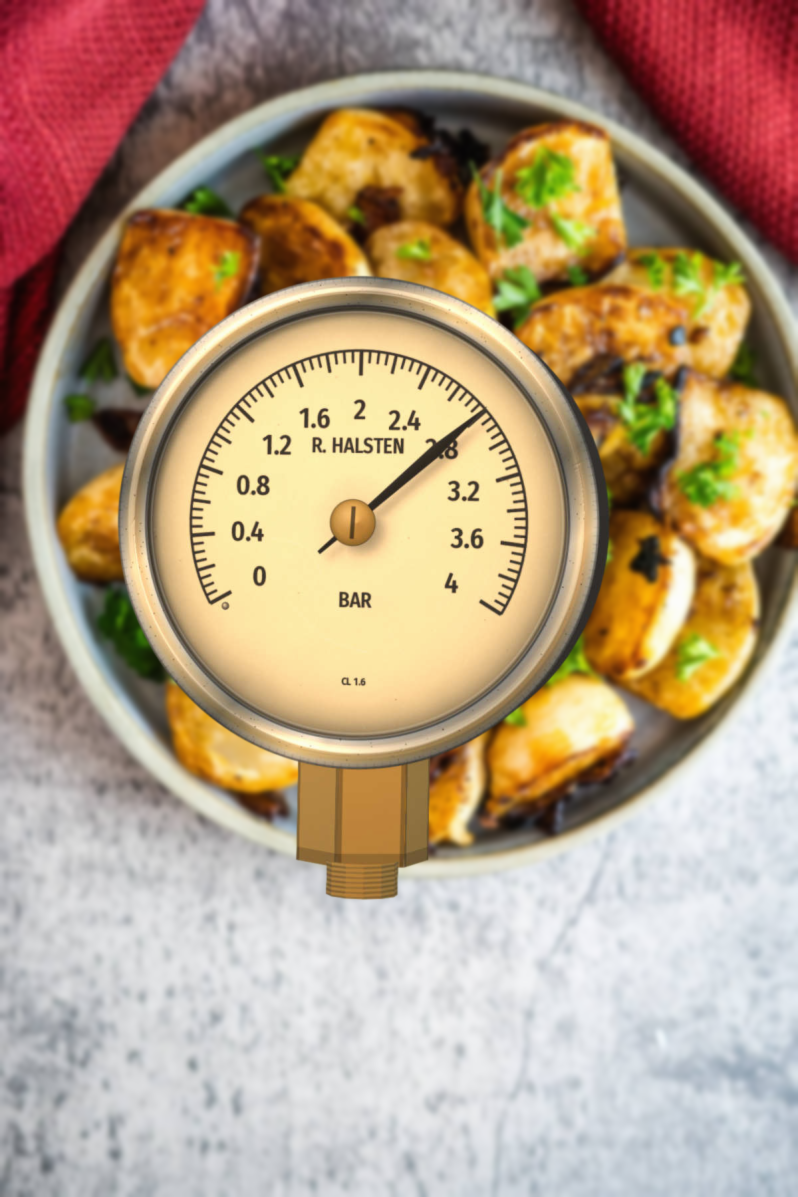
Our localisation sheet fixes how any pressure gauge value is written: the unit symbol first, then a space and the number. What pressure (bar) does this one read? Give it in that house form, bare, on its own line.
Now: bar 2.8
